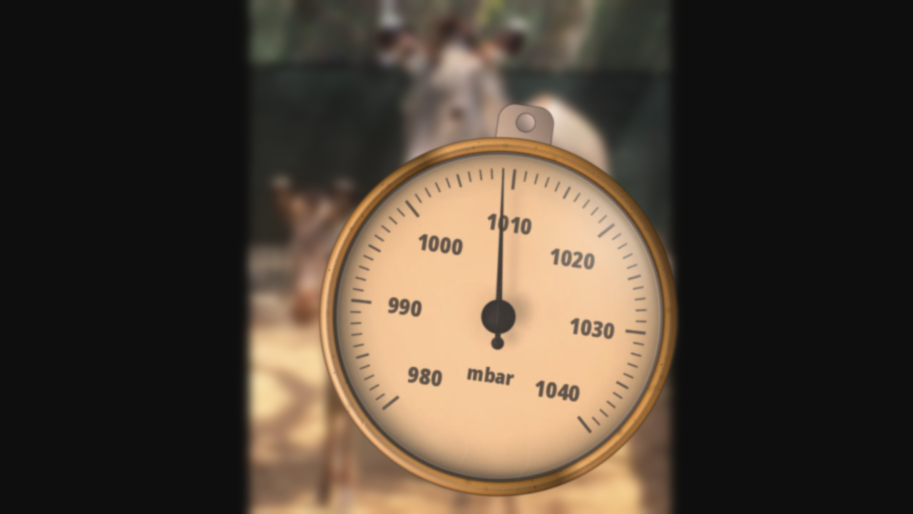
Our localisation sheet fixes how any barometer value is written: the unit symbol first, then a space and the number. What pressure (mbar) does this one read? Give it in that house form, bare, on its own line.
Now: mbar 1009
